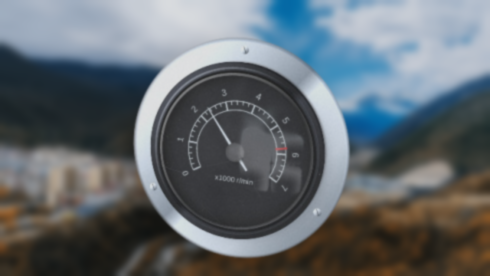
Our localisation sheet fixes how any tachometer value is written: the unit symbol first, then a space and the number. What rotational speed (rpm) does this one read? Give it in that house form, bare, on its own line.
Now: rpm 2400
